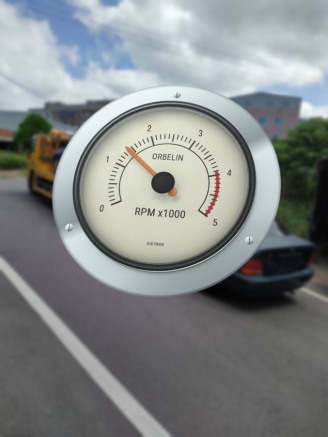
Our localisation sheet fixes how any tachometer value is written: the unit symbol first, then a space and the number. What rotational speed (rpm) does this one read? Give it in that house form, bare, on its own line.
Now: rpm 1400
